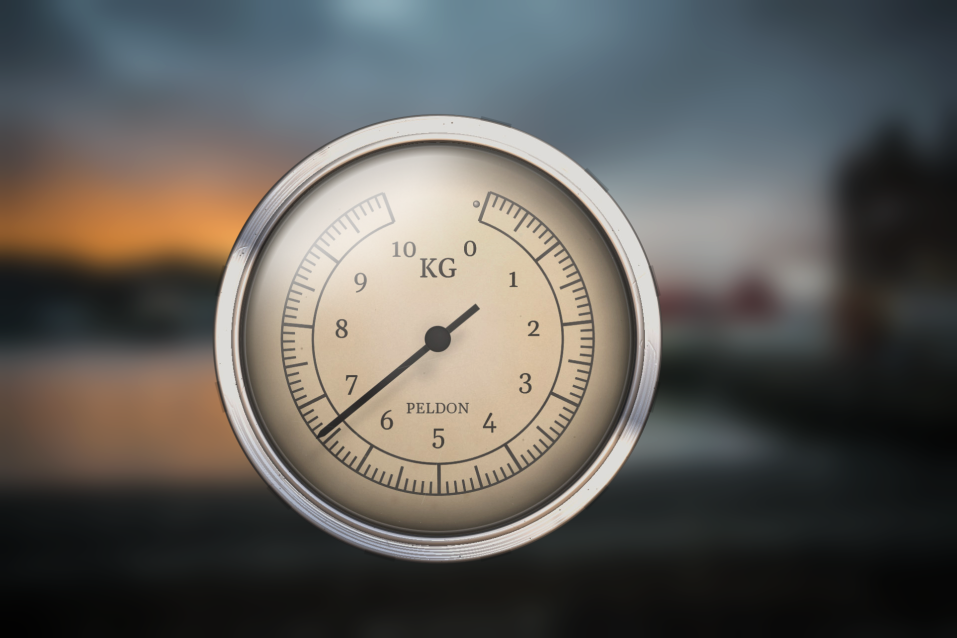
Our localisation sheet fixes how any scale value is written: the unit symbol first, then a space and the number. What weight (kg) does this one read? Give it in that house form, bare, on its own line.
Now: kg 6.6
